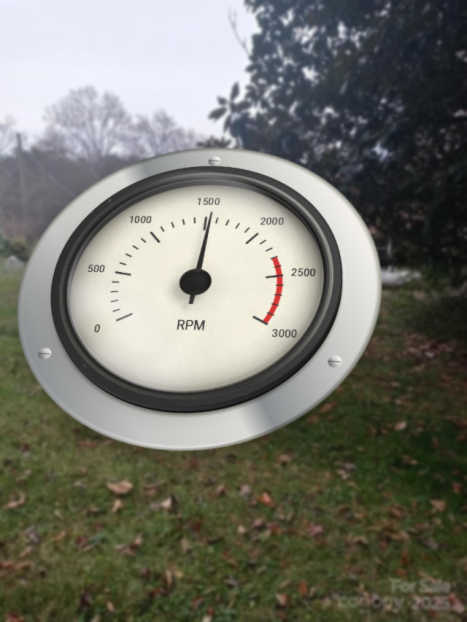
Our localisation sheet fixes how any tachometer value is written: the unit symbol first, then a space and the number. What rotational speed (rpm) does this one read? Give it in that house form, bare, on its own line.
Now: rpm 1550
